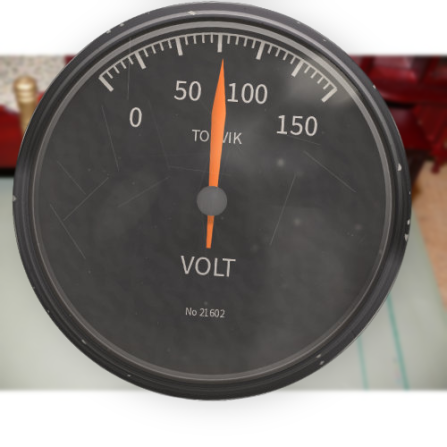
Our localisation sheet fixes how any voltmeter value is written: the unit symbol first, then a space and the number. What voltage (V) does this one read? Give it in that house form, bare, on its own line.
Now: V 77.5
